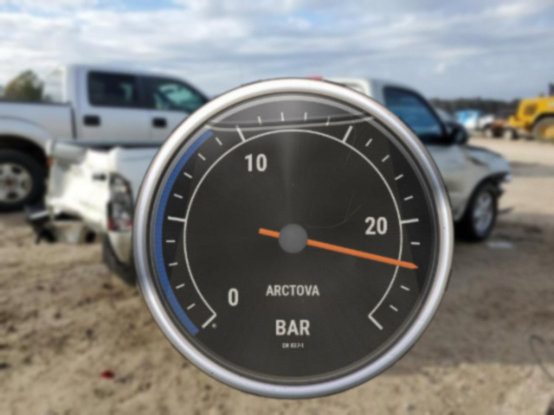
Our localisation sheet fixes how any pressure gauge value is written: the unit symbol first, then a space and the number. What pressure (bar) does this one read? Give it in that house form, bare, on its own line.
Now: bar 22
